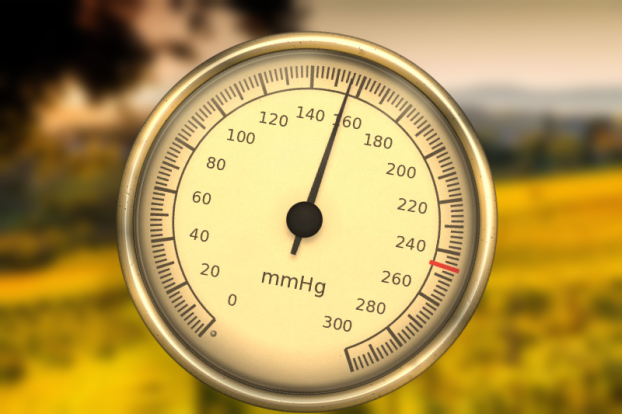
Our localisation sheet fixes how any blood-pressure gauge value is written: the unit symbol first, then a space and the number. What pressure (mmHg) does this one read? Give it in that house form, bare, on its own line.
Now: mmHg 156
